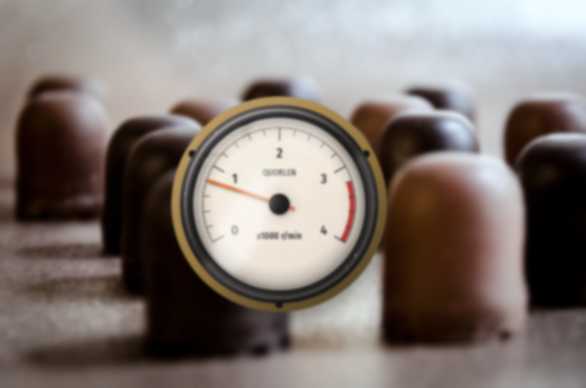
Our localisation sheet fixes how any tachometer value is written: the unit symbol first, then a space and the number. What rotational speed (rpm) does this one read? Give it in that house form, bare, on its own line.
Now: rpm 800
